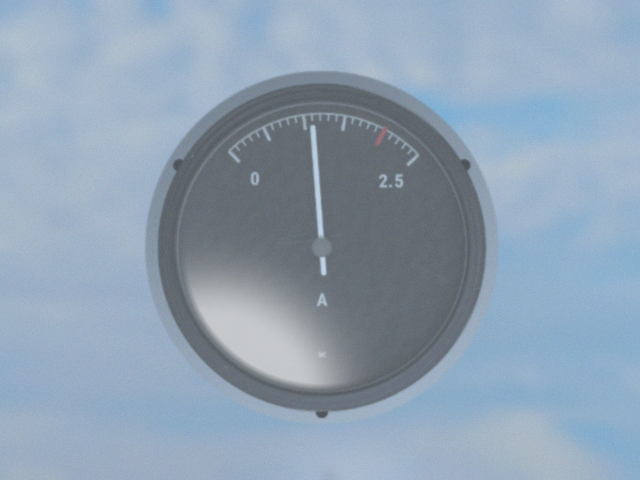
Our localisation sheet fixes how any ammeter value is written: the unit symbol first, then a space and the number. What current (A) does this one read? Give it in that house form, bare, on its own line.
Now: A 1.1
